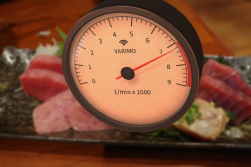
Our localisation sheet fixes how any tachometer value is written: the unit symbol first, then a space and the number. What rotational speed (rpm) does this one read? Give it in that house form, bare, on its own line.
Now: rpm 7200
